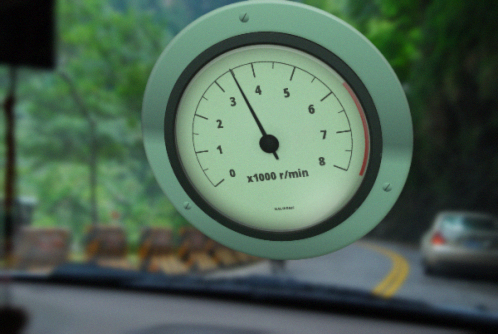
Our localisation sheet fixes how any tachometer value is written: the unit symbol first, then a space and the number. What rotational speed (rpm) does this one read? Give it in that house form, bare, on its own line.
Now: rpm 3500
